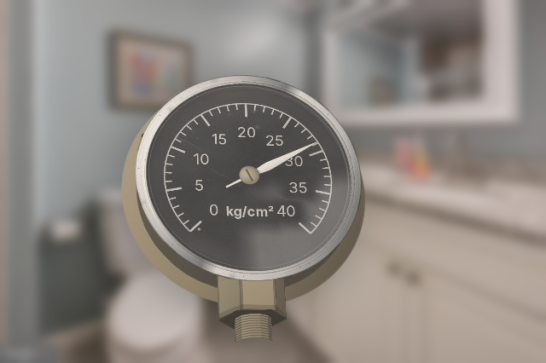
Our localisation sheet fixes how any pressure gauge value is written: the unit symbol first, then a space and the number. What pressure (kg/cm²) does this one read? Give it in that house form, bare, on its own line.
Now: kg/cm² 29
